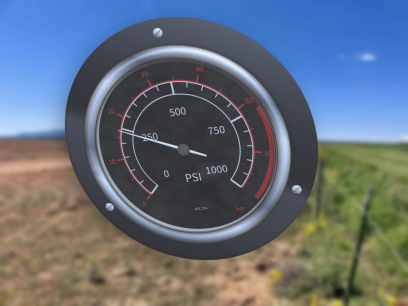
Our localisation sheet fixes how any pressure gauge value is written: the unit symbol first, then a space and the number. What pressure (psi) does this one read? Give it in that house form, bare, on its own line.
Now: psi 250
